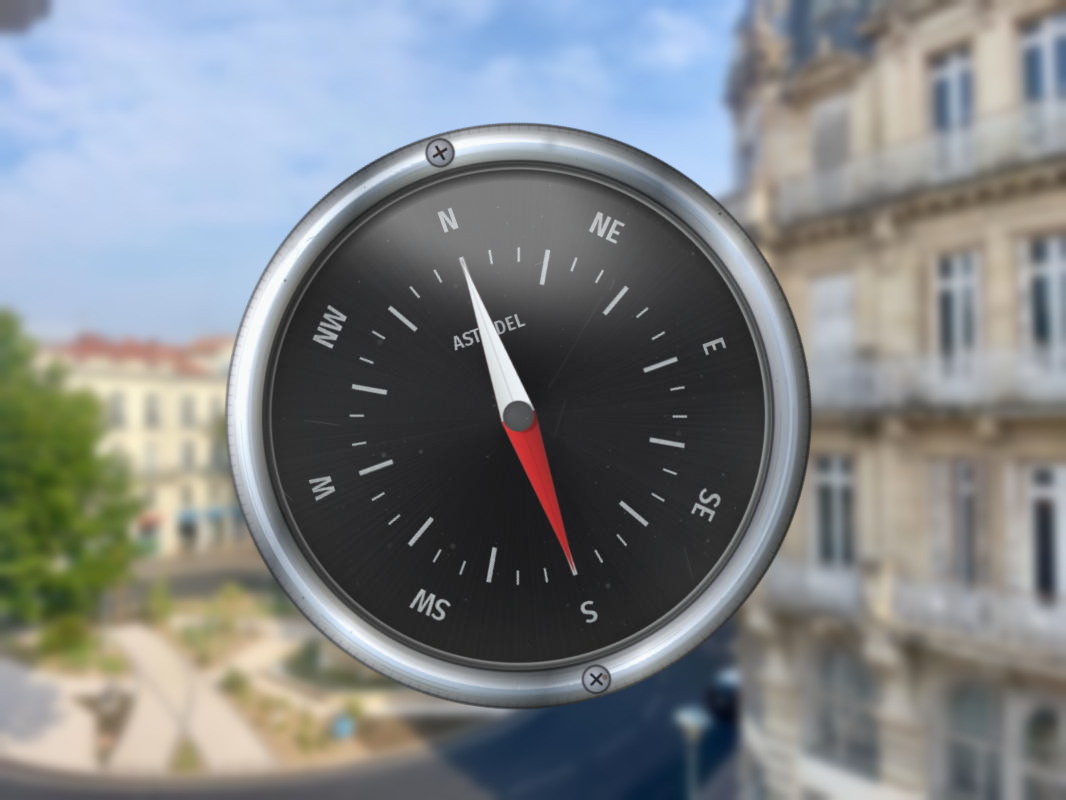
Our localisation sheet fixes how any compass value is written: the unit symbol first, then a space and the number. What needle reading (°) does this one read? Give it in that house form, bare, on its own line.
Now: ° 180
